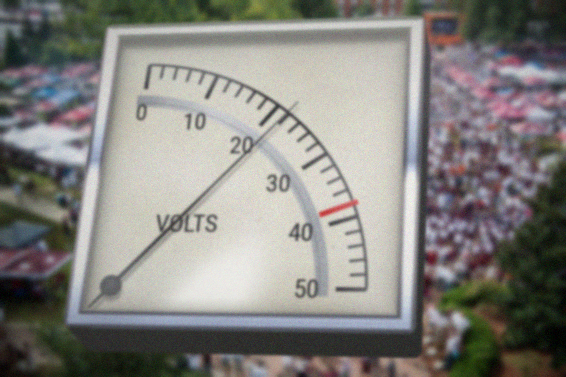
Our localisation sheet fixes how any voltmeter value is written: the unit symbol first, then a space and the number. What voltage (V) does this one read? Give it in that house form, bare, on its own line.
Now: V 22
